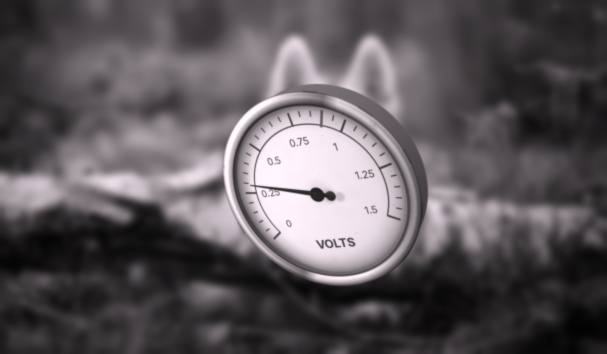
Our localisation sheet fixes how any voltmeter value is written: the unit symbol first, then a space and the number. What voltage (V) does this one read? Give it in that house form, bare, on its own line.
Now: V 0.3
